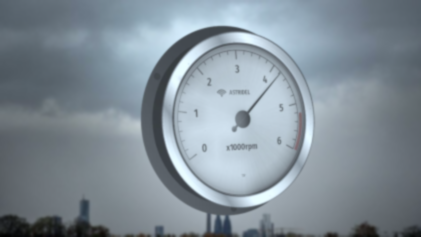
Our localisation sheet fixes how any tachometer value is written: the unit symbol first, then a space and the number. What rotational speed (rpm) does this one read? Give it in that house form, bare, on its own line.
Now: rpm 4200
